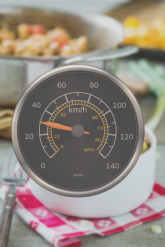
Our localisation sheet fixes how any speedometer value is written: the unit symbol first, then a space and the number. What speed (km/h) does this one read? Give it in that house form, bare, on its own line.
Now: km/h 30
